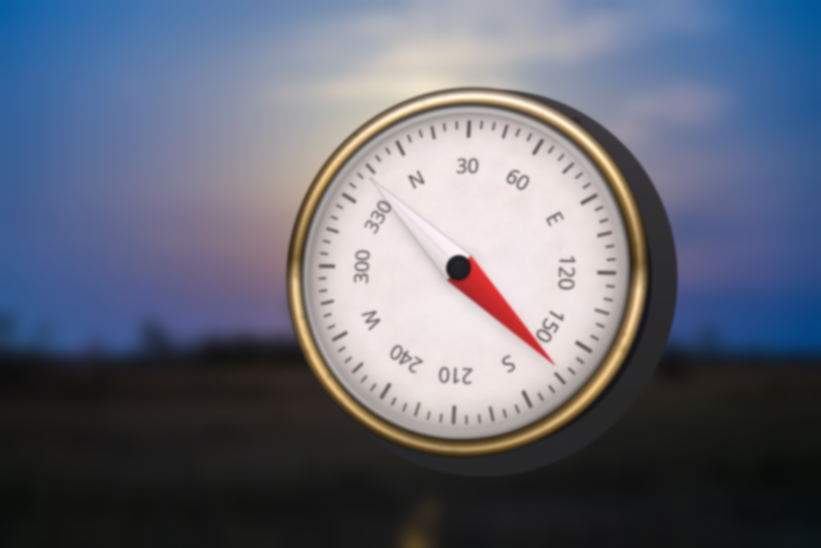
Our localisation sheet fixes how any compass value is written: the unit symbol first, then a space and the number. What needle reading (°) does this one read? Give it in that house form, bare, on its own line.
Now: ° 162.5
